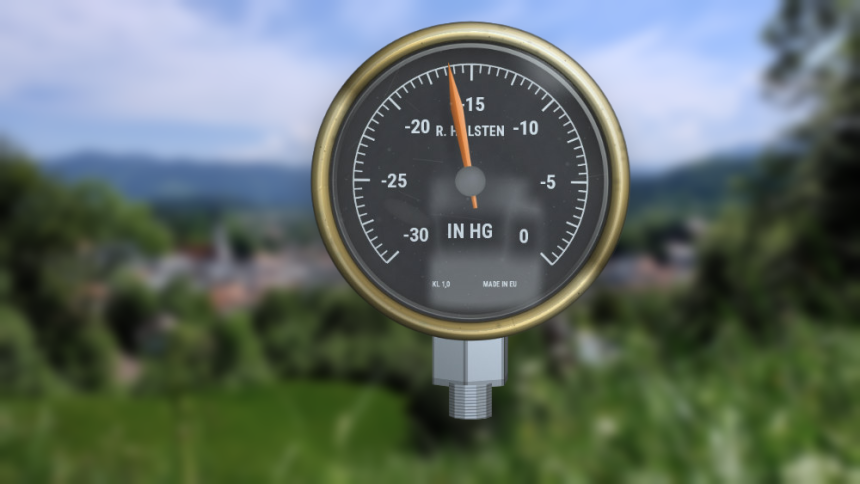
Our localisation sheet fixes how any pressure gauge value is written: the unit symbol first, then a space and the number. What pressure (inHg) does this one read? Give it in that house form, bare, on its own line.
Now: inHg -16.25
